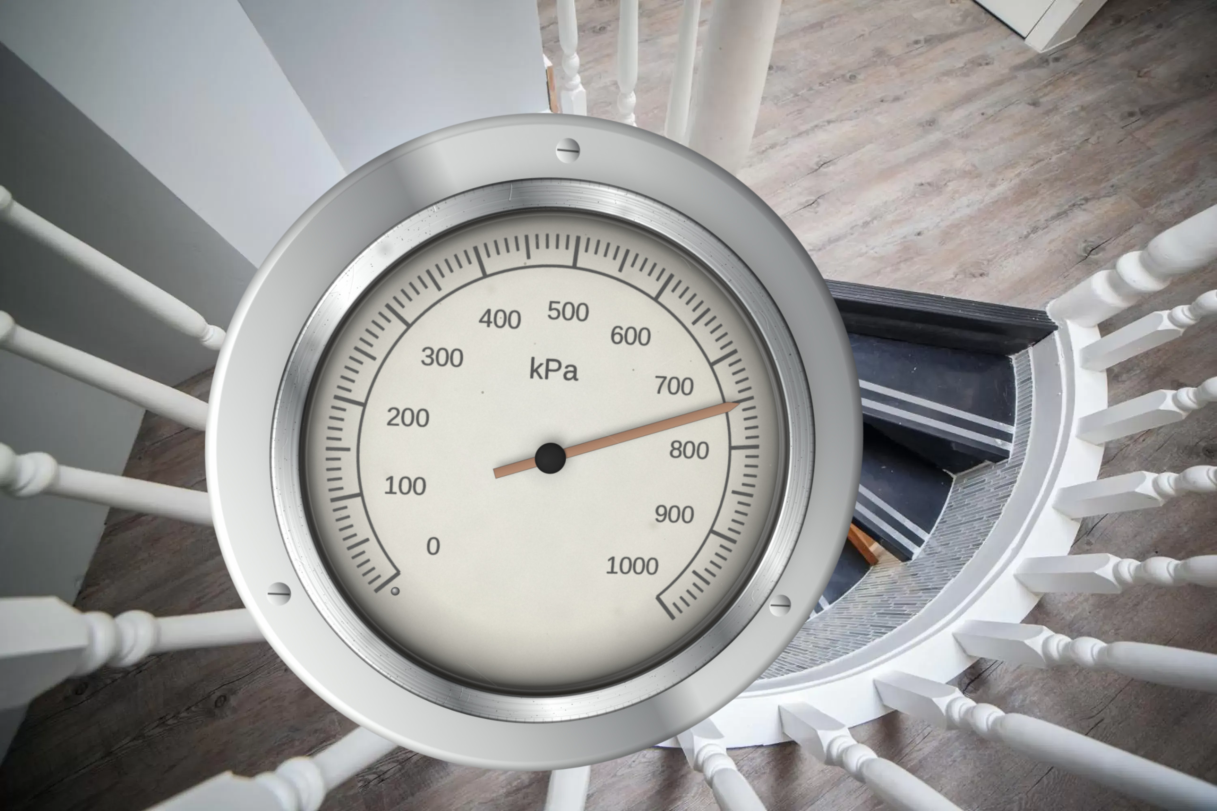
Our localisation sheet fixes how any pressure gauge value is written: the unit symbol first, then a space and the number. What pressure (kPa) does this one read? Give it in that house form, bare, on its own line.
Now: kPa 750
